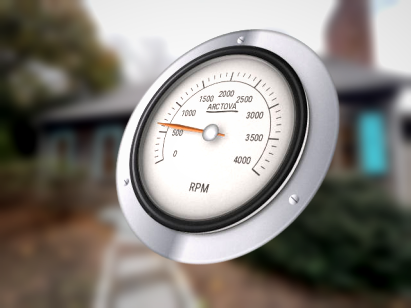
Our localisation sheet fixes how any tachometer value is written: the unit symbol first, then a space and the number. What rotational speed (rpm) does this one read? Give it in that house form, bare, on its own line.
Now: rpm 600
